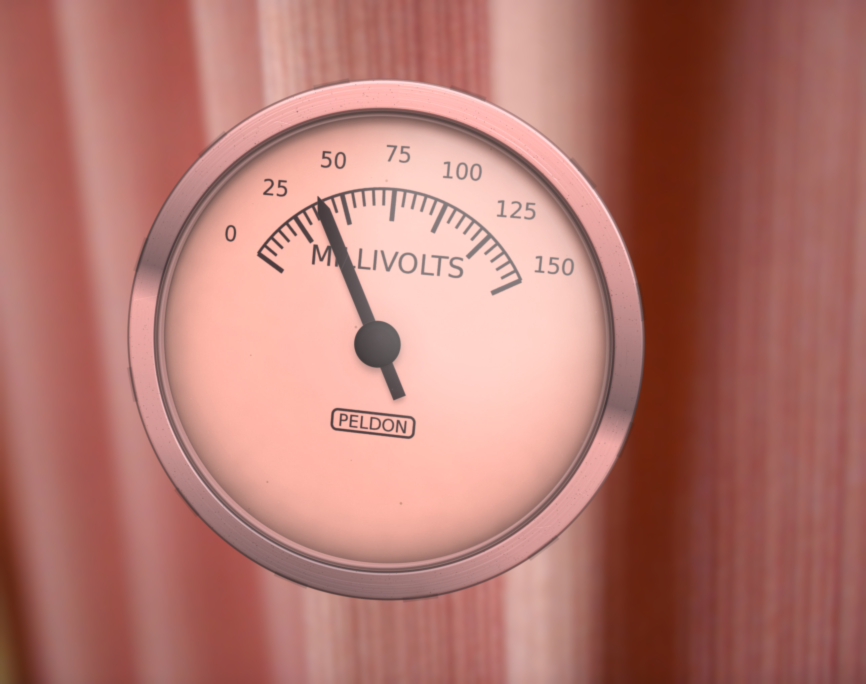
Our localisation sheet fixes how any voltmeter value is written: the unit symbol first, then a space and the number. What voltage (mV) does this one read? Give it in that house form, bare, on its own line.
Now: mV 40
